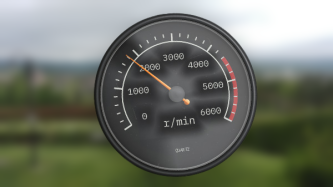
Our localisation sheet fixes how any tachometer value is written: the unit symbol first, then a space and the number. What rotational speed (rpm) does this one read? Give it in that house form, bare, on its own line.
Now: rpm 1800
